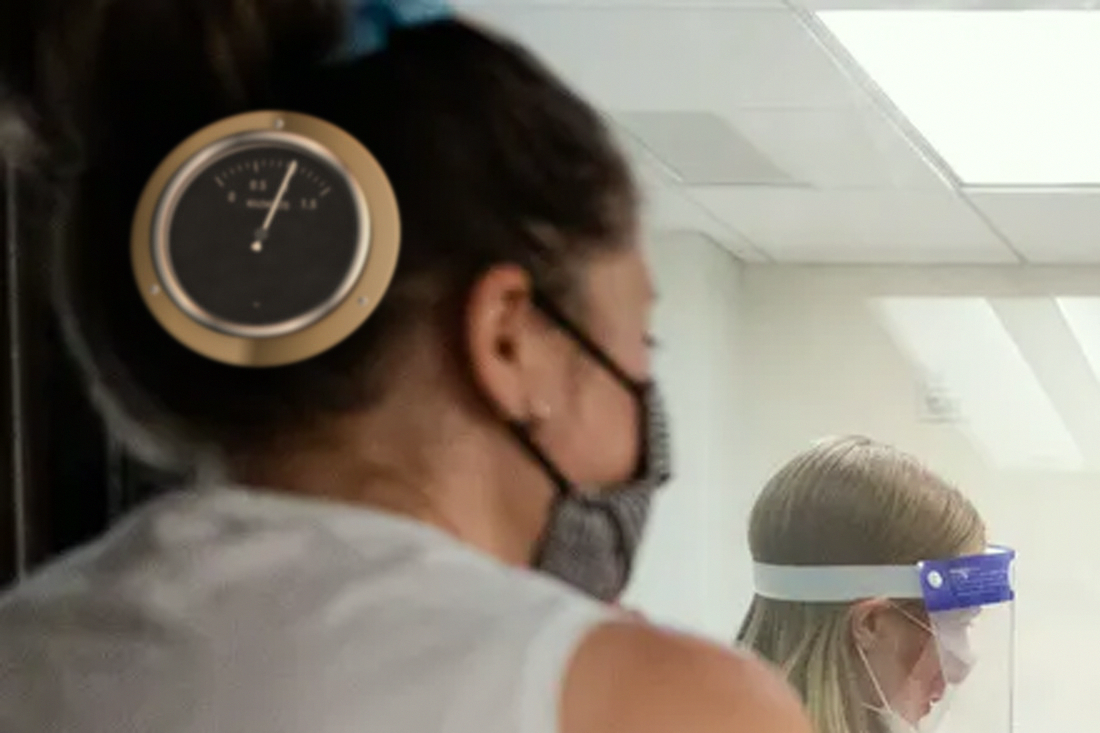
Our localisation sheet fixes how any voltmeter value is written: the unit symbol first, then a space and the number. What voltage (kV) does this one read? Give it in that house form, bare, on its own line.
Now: kV 1
